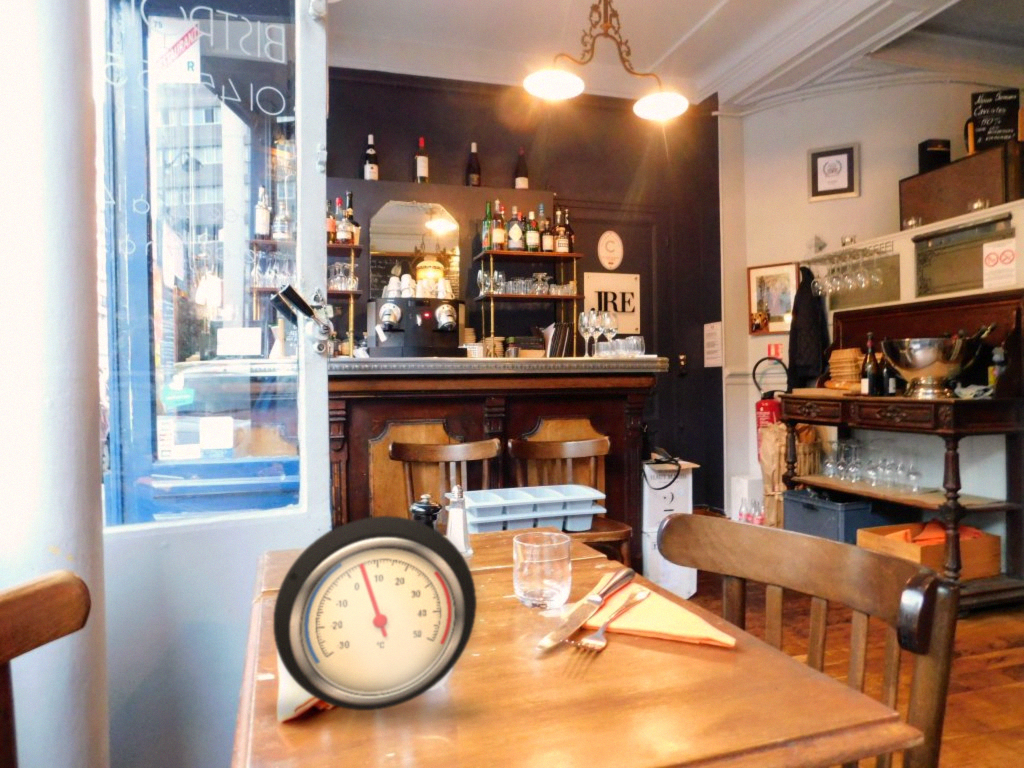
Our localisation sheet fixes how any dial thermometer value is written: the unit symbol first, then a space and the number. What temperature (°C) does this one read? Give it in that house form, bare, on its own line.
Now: °C 5
